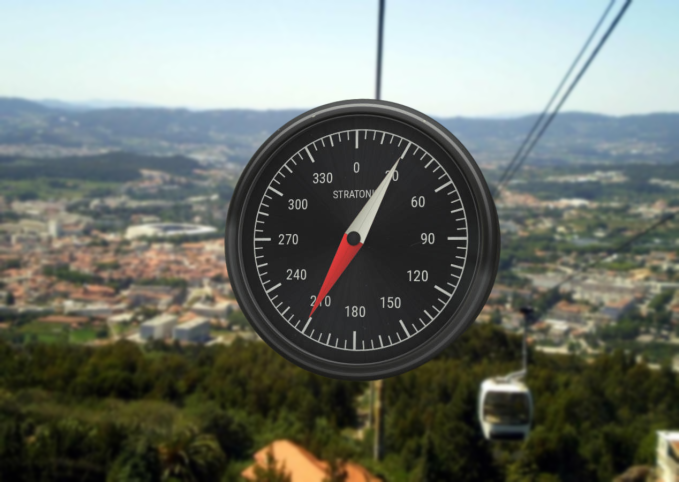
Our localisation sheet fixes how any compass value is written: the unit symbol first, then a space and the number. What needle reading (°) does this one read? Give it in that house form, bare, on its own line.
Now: ° 210
